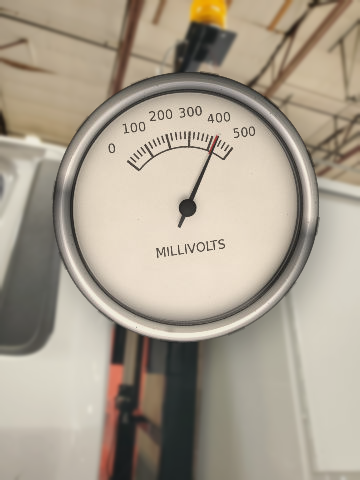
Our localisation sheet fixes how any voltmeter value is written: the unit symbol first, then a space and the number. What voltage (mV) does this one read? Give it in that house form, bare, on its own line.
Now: mV 420
